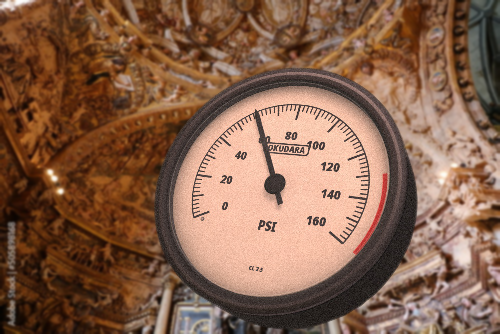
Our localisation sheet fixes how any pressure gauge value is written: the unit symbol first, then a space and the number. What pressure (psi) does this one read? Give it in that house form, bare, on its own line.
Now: psi 60
